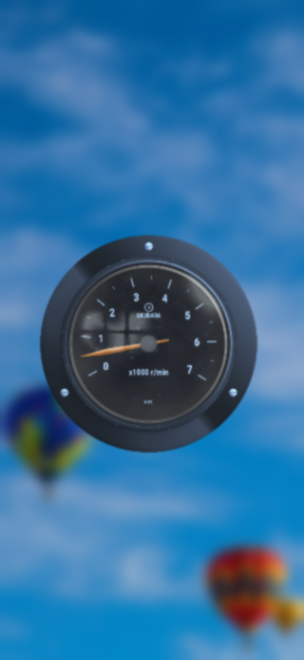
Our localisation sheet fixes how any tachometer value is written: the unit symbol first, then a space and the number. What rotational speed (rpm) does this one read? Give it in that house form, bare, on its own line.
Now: rpm 500
